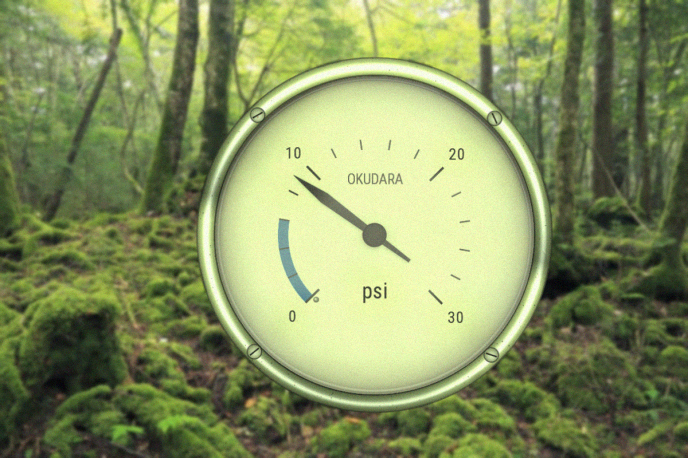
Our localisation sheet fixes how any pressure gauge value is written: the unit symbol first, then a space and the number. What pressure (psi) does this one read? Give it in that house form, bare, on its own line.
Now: psi 9
